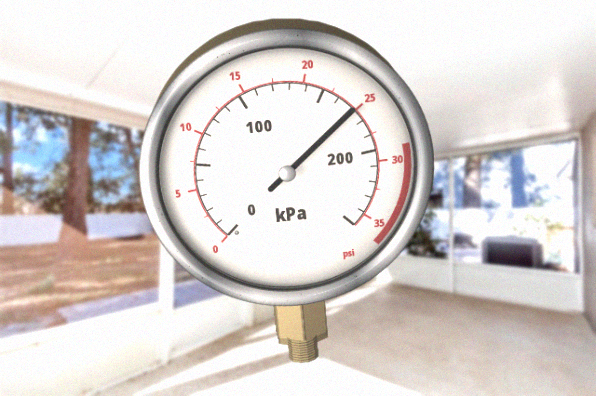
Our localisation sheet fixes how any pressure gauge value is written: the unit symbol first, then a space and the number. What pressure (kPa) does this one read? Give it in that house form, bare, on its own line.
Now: kPa 170
